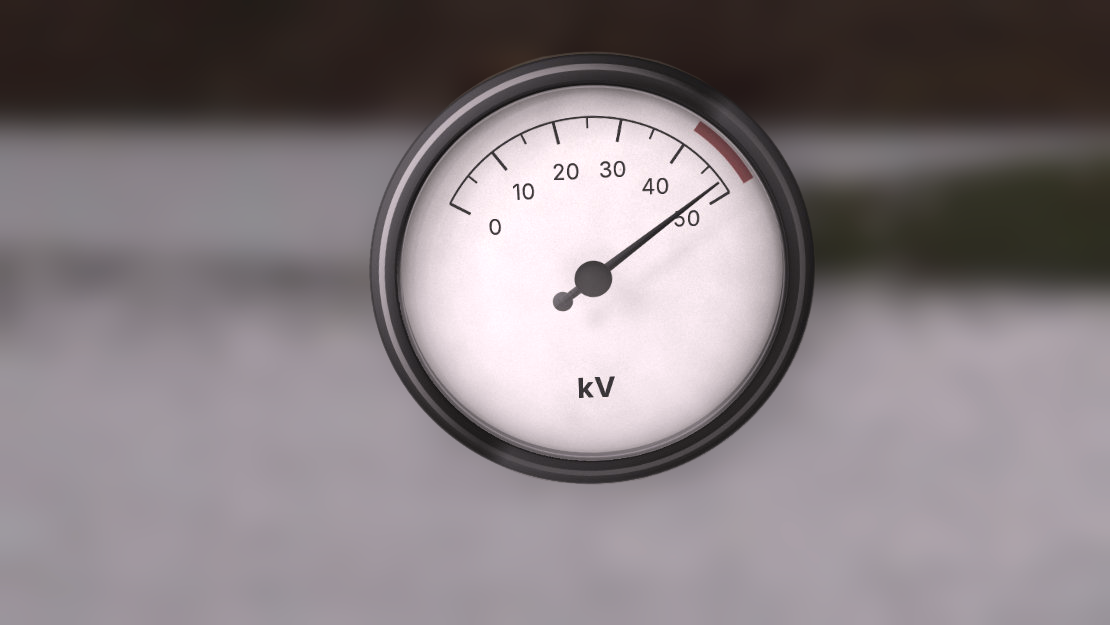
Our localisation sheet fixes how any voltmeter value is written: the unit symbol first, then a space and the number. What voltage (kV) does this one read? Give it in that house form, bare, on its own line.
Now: kV 47.5
